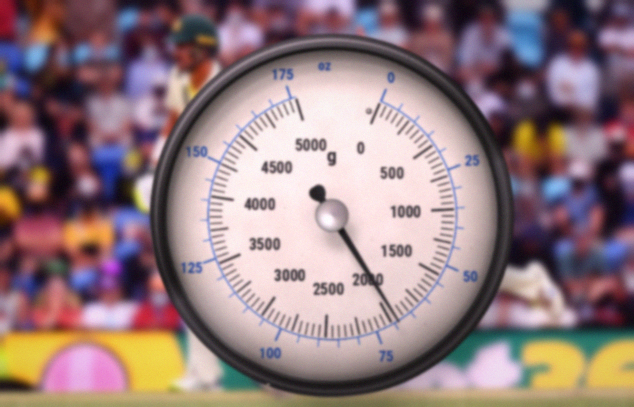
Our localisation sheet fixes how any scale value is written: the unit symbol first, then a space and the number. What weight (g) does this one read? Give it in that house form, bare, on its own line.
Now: g 1950
